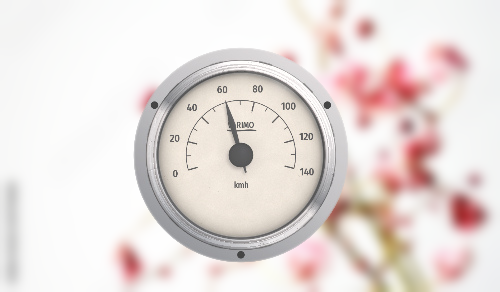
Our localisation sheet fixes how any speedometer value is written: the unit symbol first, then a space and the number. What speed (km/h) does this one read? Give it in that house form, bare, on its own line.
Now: km/h 60
